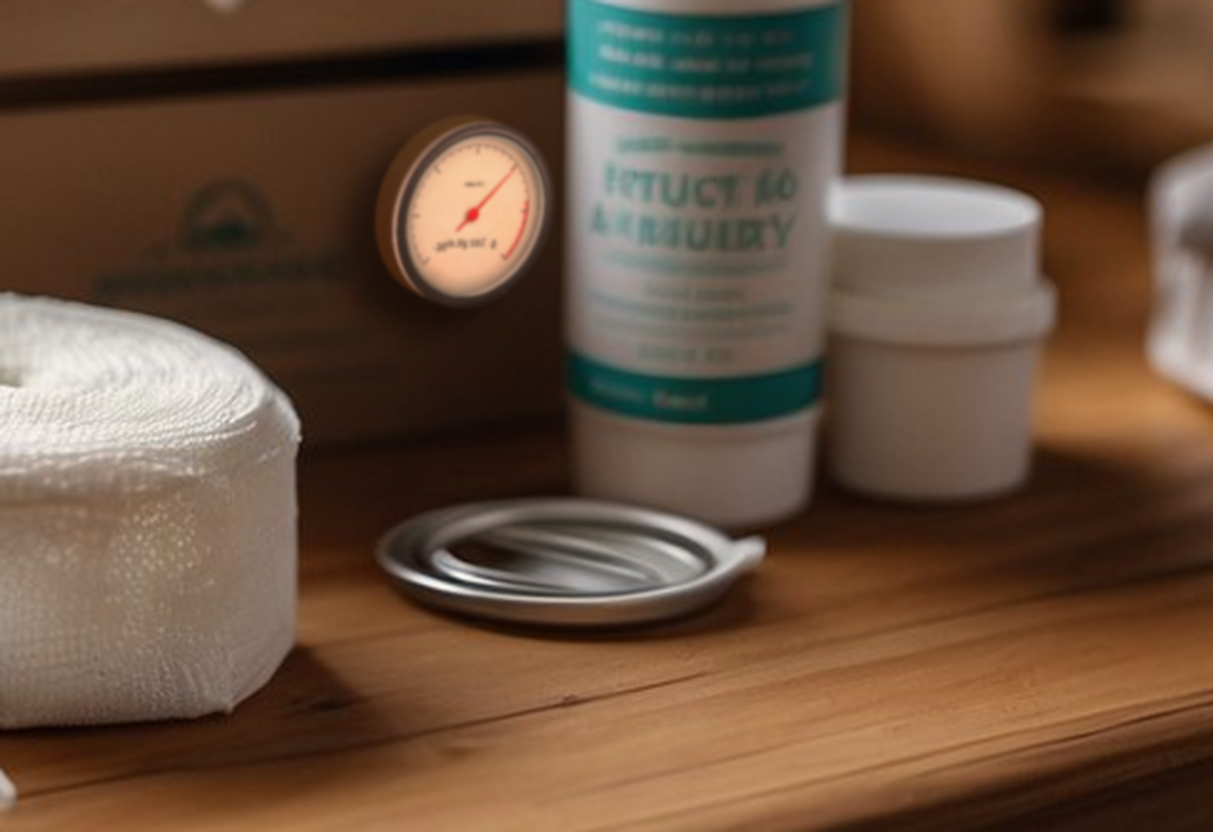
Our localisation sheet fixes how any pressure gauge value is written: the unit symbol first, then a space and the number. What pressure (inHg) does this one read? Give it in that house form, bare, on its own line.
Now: inHg -10
